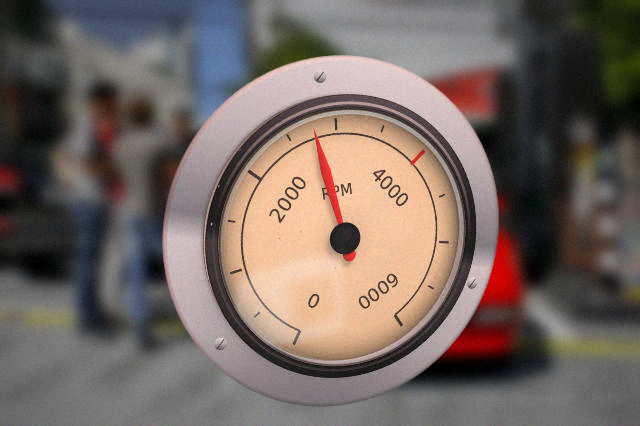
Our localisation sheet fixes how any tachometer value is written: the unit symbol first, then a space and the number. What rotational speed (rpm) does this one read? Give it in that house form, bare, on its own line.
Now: rpm 2750
